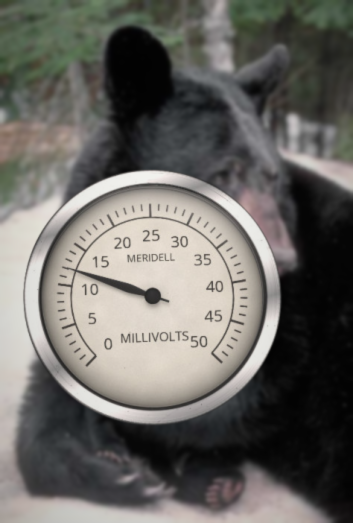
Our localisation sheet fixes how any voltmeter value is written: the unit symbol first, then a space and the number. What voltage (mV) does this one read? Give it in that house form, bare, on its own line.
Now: mV 12
